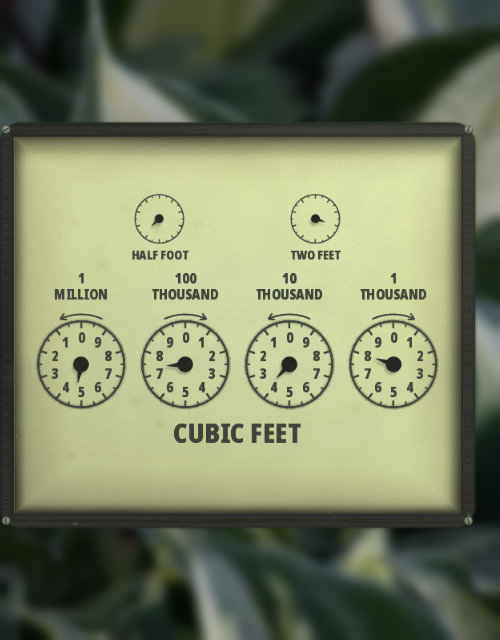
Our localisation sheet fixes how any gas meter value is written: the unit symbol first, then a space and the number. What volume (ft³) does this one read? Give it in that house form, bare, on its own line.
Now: ft³ 473800
